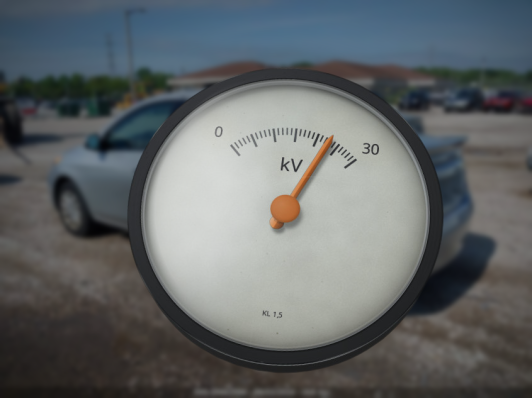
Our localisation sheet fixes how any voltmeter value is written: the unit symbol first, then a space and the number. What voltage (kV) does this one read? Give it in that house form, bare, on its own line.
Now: kV 23
